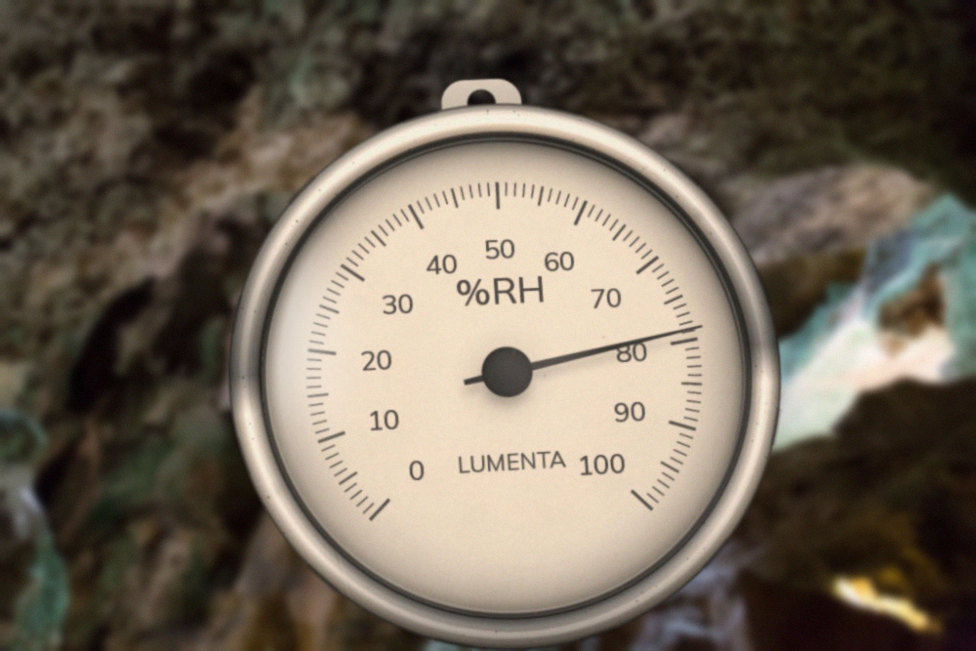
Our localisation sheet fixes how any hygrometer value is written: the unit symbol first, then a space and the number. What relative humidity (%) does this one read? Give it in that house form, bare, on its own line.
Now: % 79
